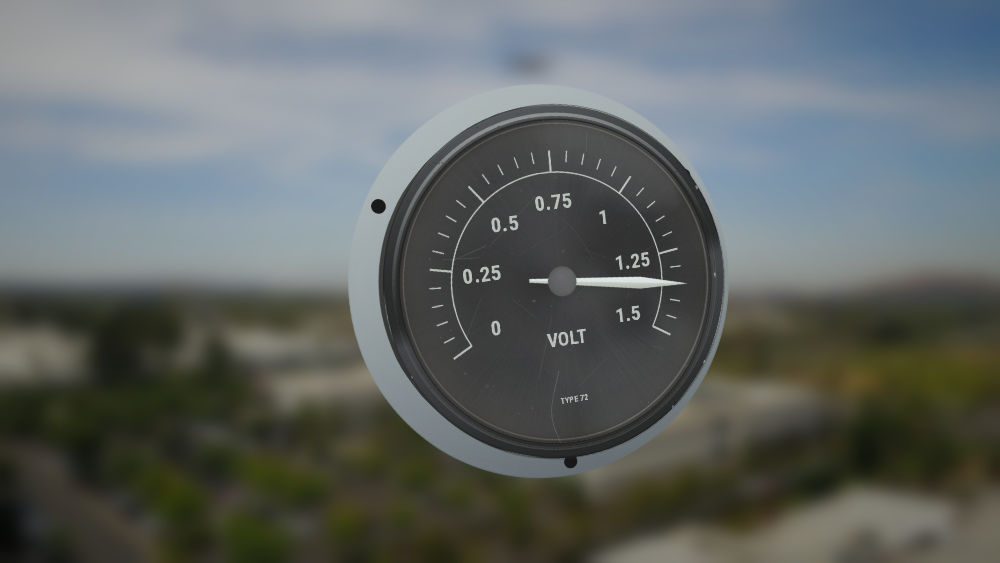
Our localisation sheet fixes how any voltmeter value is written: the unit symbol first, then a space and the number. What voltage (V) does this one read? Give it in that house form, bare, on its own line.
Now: V 1.35
